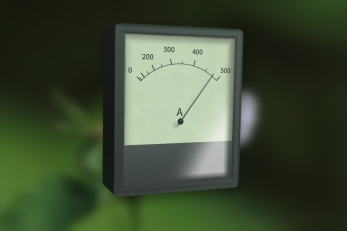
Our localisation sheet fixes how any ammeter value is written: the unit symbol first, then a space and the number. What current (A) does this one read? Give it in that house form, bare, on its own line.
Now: A 475
